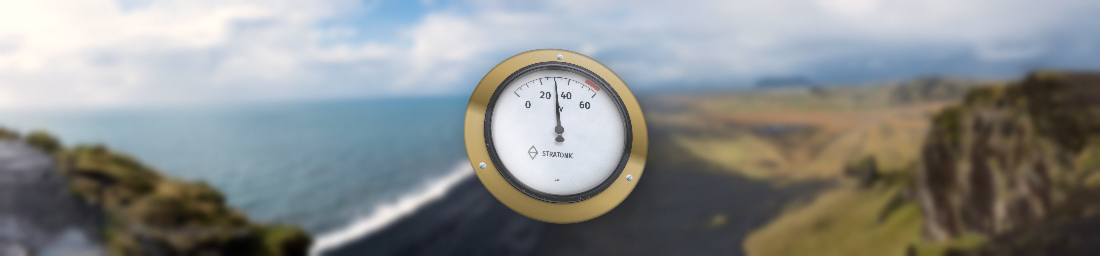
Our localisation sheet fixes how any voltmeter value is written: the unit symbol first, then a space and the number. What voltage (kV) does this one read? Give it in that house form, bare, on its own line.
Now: kV 30
